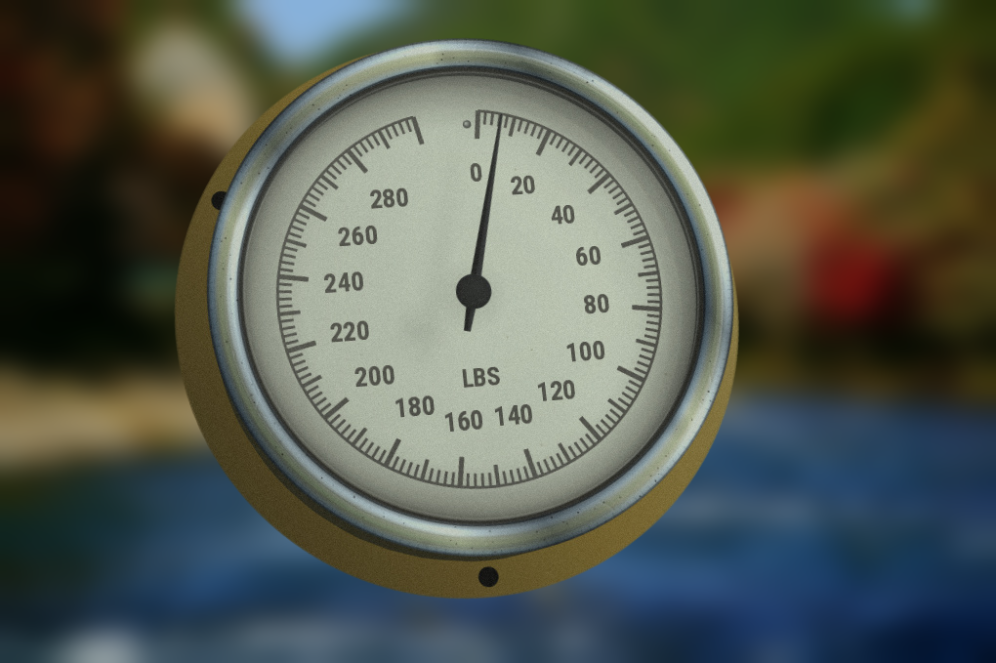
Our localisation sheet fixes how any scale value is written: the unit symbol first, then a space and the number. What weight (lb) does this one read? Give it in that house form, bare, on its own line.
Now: lb 6
